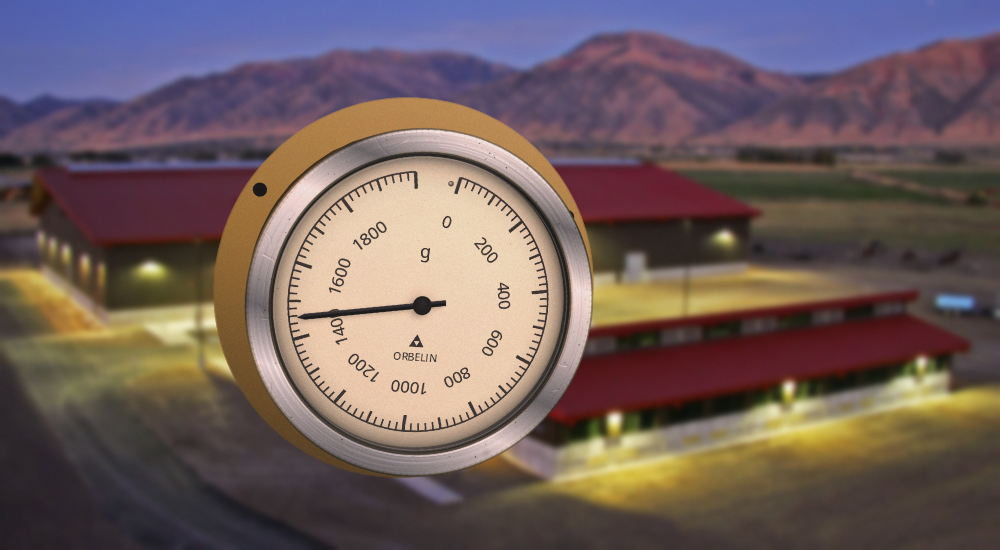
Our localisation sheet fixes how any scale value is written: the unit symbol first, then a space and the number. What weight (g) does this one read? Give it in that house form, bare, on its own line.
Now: g 1460
